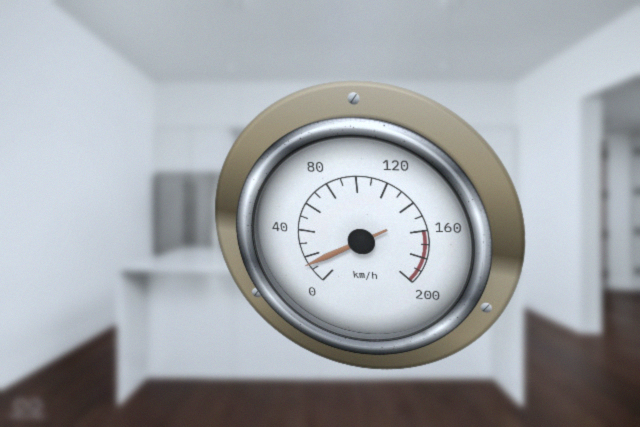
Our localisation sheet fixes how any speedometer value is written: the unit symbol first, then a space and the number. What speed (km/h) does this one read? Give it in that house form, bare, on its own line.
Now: km/h 15
